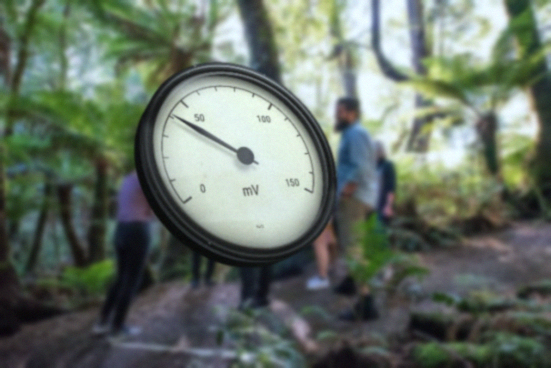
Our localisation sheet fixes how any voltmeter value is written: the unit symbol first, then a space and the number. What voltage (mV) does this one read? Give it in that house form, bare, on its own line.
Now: mV 40
